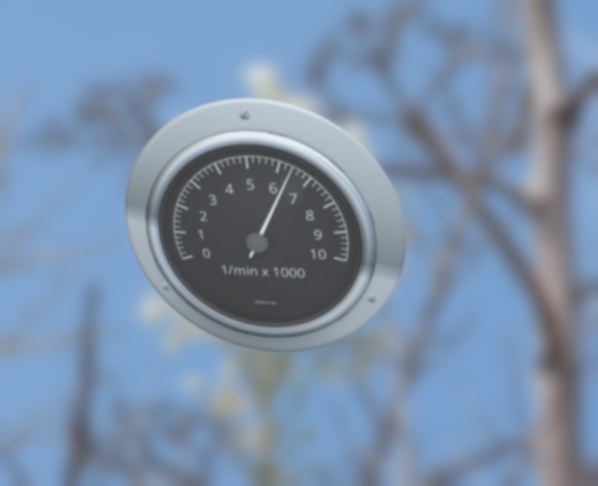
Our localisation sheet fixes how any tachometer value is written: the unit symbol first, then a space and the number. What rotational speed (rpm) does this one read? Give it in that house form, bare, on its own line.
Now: rpm 6400
